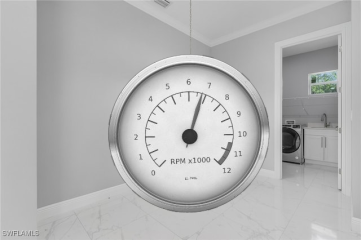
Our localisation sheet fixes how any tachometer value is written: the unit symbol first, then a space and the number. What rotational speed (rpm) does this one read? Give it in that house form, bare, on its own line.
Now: rpm 6750
